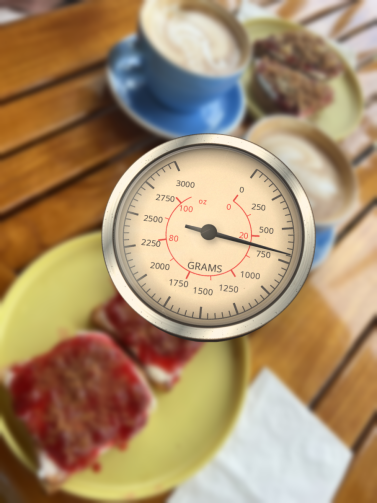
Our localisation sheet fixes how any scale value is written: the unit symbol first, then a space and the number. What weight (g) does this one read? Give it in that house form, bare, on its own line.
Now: g 700
